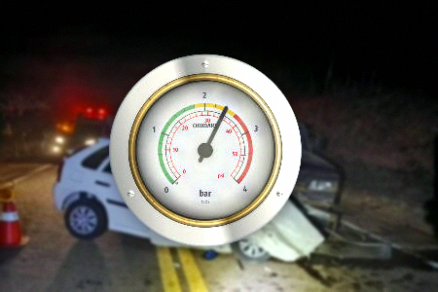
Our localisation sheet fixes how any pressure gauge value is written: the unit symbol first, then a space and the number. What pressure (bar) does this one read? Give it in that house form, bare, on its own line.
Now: bar 2.4
